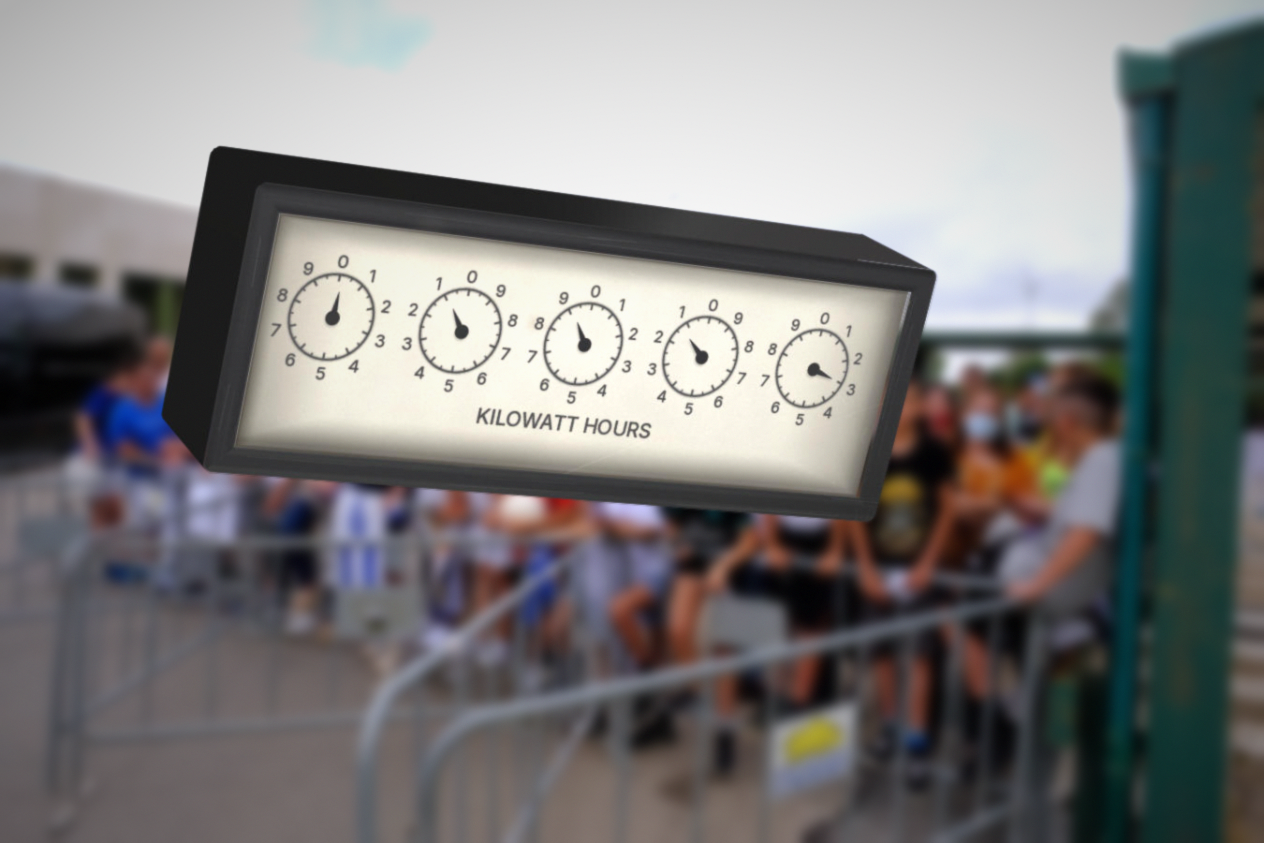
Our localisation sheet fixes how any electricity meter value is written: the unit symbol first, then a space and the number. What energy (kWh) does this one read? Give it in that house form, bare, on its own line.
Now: kWh 913
